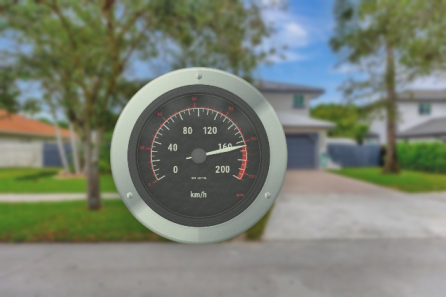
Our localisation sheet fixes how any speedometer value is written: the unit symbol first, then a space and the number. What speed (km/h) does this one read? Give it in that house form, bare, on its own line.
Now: km/h 165
